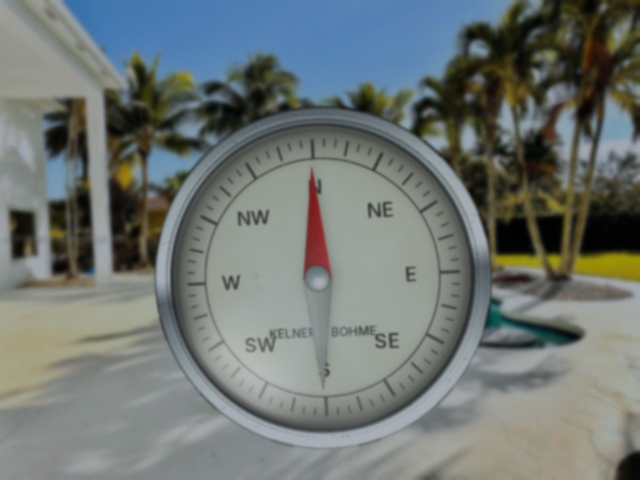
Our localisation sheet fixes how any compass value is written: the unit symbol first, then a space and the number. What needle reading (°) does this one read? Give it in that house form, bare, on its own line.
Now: ° 0
